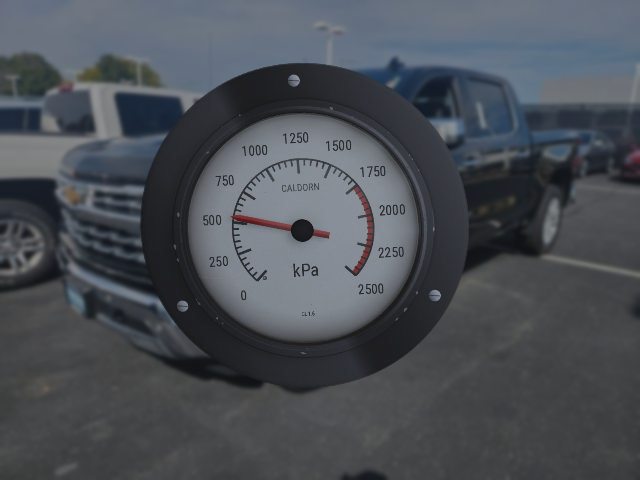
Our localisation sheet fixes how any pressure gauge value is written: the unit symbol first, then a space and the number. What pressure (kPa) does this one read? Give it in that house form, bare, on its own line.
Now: kPa 550
